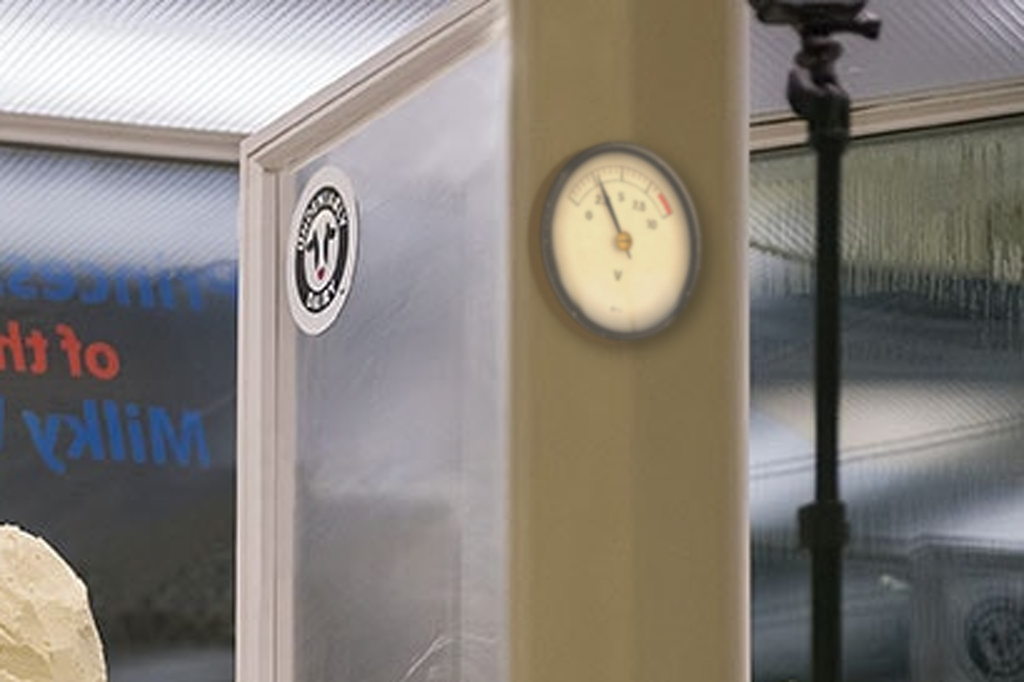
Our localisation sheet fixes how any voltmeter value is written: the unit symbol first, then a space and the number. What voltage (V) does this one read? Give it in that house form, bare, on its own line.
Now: V 2.5
